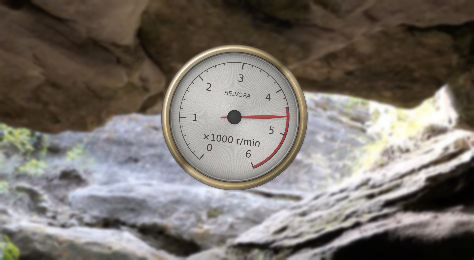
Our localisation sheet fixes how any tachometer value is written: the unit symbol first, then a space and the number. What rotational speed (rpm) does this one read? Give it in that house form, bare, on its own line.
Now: rpm 4600
